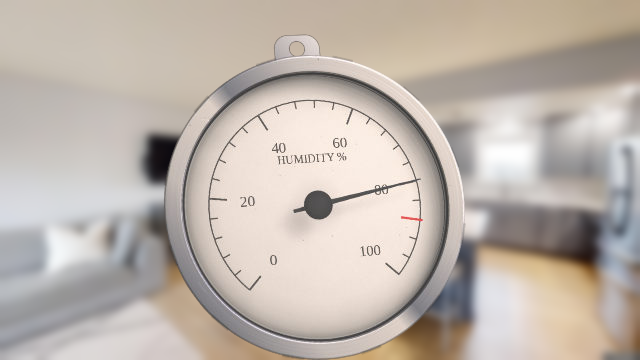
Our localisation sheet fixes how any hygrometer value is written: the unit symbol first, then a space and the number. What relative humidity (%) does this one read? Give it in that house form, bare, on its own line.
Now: % 80
